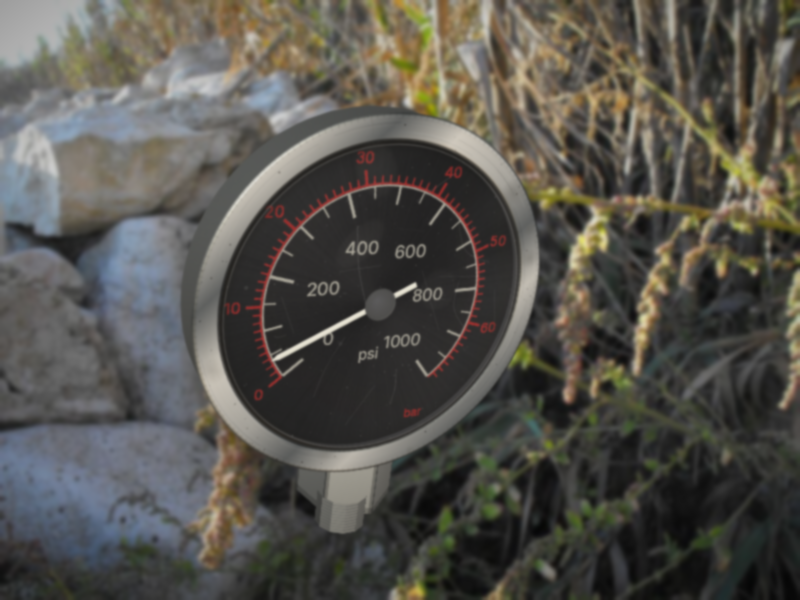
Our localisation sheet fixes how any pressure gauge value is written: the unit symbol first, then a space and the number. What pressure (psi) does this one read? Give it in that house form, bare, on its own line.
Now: psi 50
